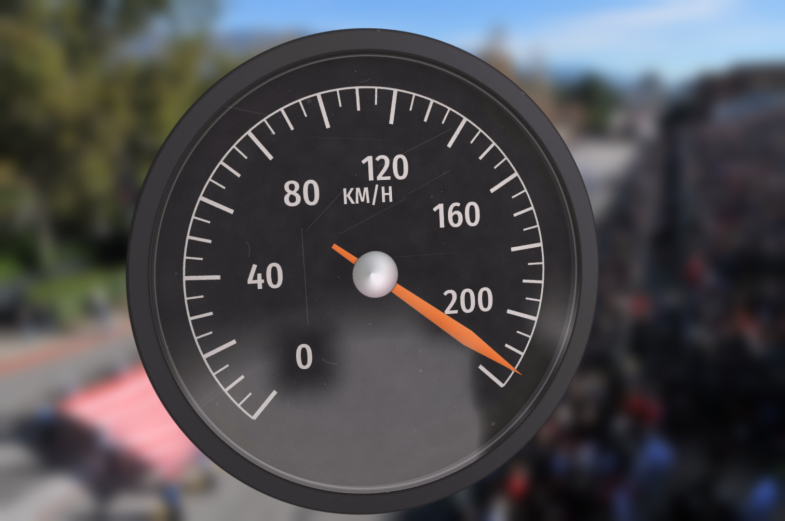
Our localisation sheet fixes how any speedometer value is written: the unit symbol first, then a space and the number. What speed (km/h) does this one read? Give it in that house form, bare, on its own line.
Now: km/h 215
